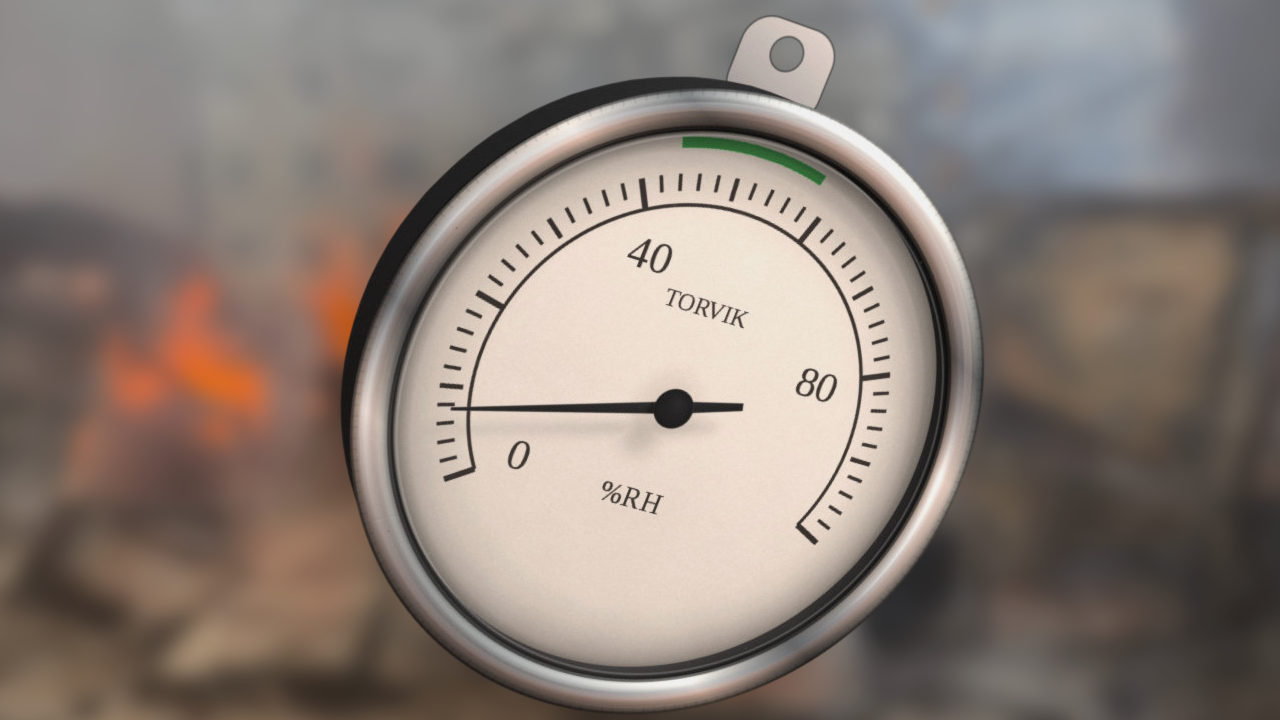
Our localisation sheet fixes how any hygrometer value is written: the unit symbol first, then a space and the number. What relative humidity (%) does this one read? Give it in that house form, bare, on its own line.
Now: % 8
